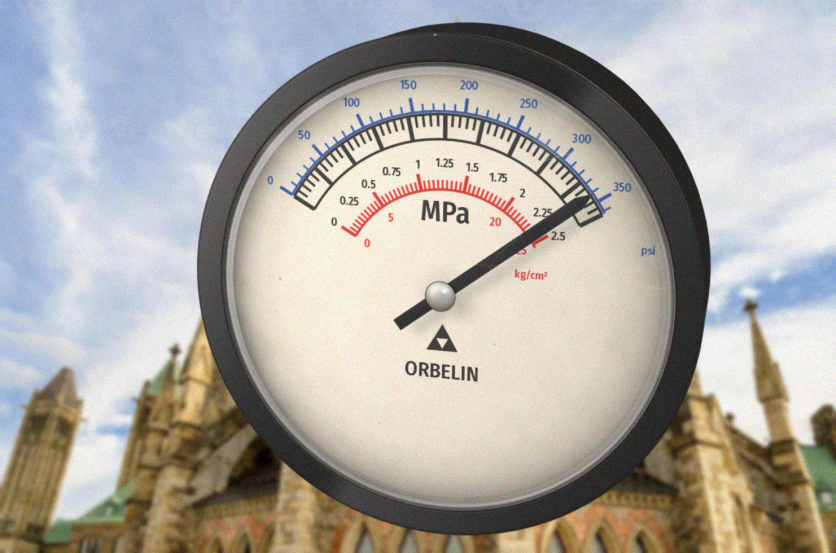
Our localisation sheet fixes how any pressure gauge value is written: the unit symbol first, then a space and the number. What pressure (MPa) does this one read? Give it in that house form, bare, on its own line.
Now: MPa 2.35
